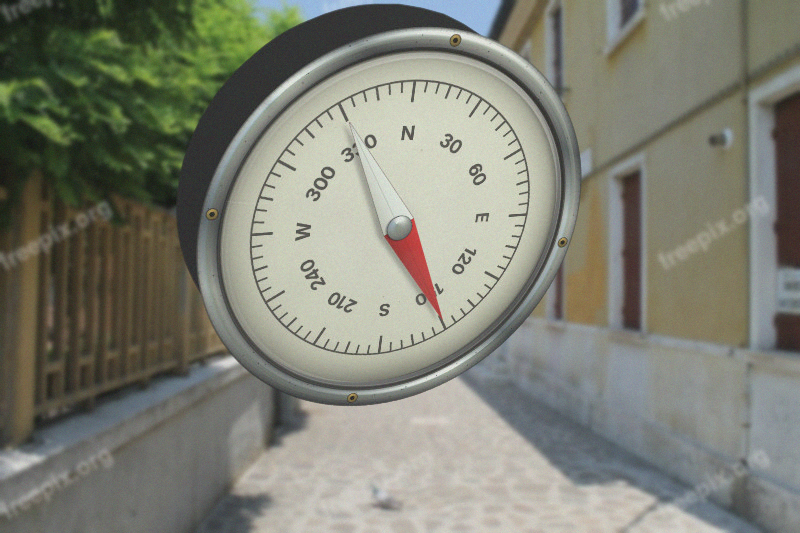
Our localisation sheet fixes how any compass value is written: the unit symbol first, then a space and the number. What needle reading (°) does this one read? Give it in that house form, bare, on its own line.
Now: ° 150
